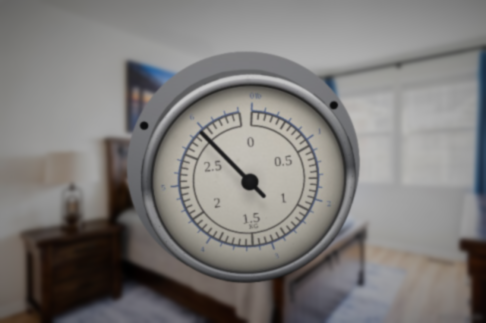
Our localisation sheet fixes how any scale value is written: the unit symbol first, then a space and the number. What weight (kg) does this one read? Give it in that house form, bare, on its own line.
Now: kg 2.7
